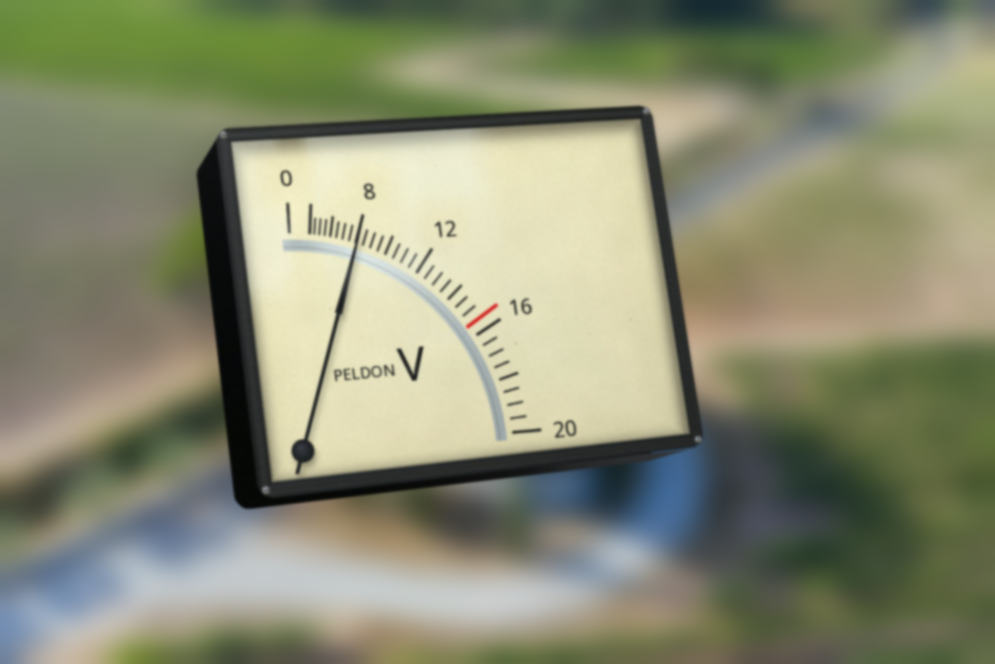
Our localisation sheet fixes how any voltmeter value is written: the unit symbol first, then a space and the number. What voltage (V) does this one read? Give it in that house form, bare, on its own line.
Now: V 8
